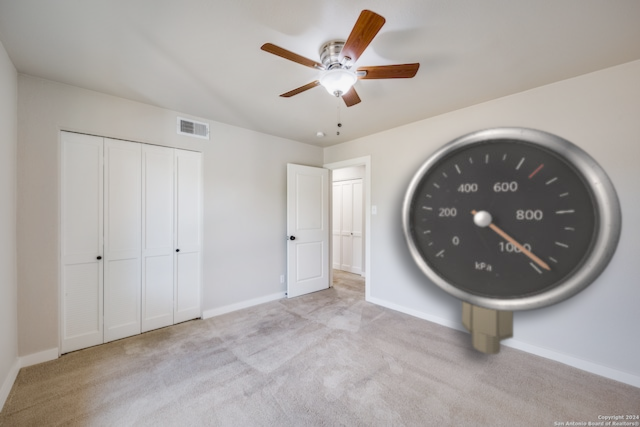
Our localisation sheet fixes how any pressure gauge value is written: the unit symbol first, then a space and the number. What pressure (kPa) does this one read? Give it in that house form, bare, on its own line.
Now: kPa 975
